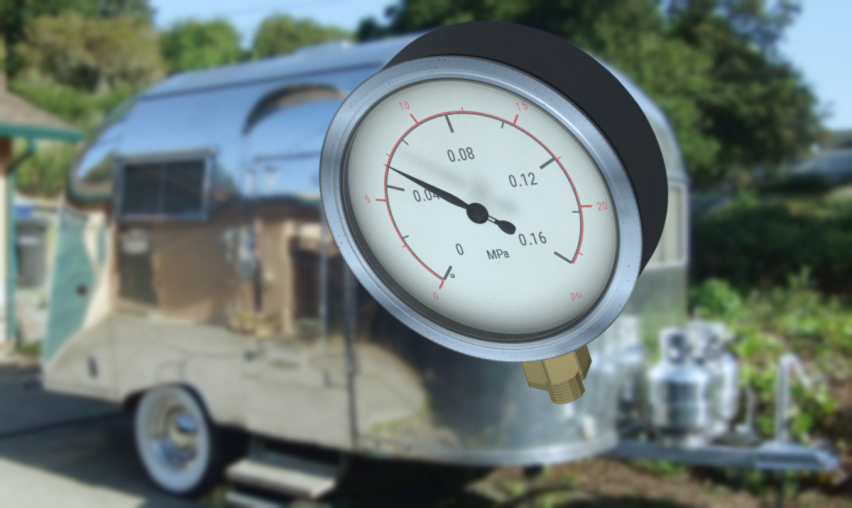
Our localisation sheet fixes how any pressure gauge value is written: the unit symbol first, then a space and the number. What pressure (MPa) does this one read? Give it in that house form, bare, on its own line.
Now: MPa 0.05
